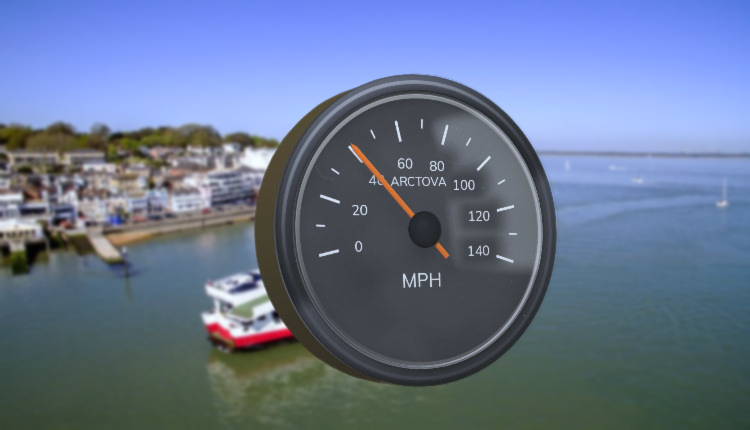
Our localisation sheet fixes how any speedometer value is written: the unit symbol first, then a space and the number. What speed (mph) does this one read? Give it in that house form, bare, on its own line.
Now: mph 40
